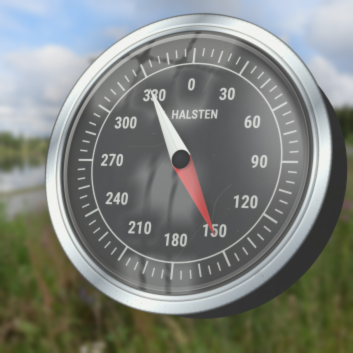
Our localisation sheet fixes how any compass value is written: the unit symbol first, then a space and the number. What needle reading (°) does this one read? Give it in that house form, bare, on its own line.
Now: ° 150
